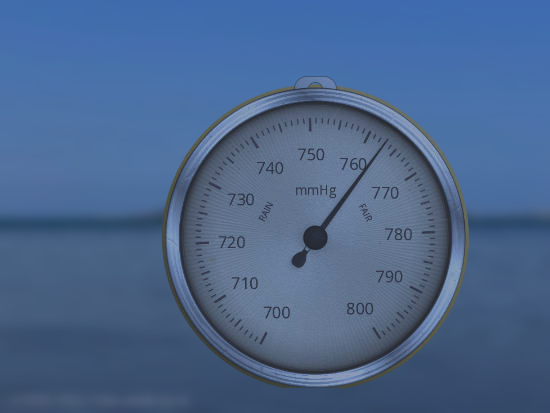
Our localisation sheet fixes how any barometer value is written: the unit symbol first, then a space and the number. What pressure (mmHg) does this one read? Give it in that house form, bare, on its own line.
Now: mmHg 763
